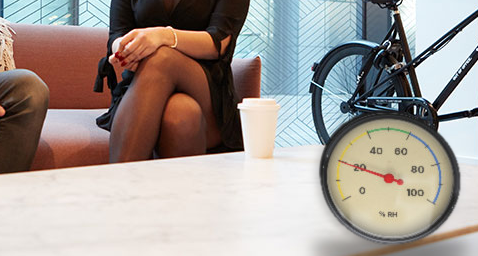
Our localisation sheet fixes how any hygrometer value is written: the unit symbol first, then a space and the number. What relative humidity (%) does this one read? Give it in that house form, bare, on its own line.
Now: % 20
